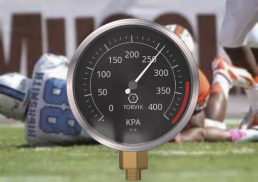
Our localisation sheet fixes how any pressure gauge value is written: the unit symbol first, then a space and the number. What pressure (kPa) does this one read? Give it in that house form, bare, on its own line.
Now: kPa 260
